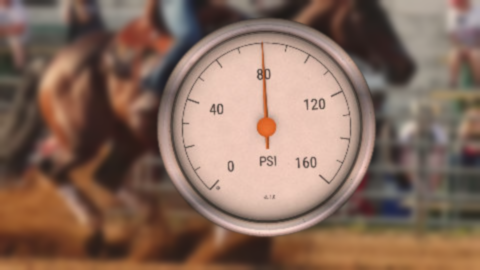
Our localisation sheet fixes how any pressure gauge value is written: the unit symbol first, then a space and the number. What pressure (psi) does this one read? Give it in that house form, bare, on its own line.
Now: psi 80
